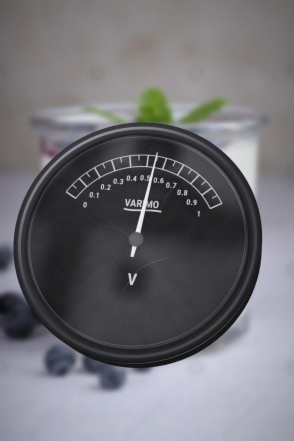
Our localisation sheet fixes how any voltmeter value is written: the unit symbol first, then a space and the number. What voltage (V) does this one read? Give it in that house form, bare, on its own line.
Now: V 0.55
